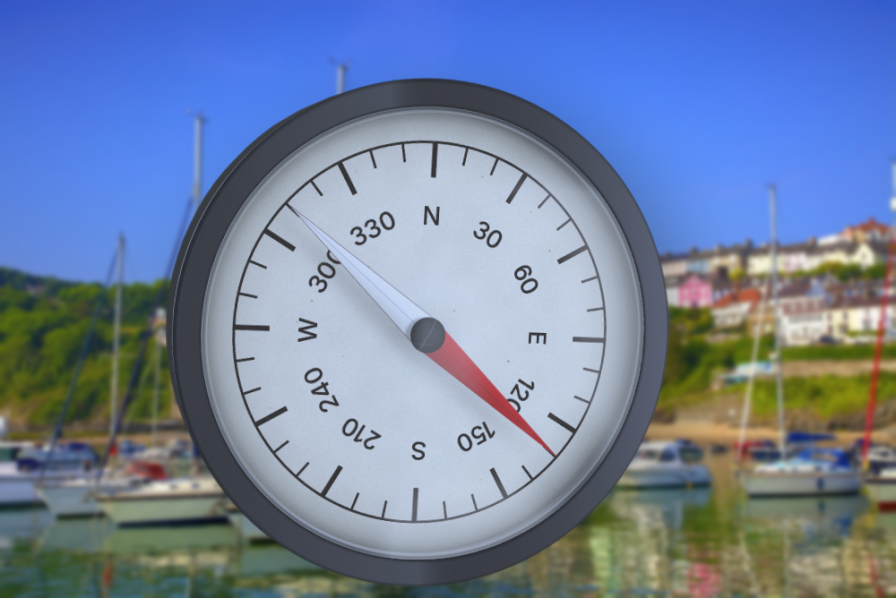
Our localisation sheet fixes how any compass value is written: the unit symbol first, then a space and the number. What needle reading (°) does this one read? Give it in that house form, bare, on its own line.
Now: ° 130
